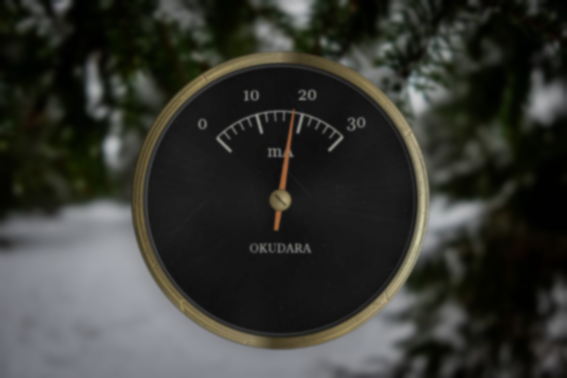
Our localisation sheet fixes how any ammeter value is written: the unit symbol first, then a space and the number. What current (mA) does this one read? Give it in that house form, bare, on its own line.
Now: mA 18
